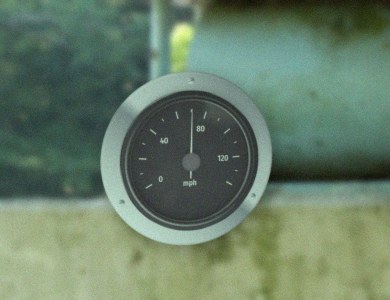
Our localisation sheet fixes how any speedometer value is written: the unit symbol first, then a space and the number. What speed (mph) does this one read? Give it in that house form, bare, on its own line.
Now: mph 70
